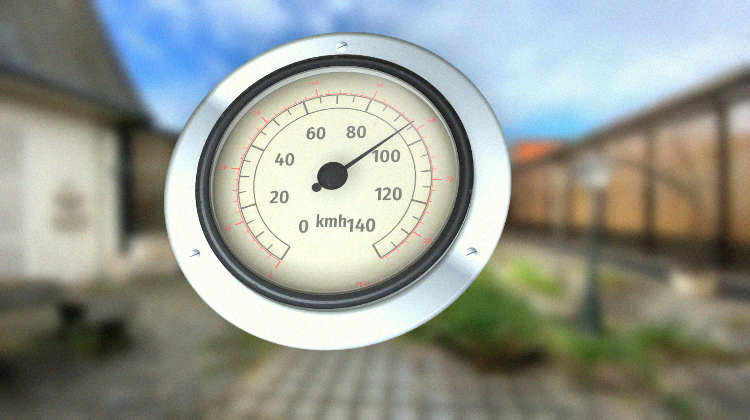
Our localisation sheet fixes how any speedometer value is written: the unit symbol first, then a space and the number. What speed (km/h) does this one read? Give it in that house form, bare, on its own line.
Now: km/h 95
